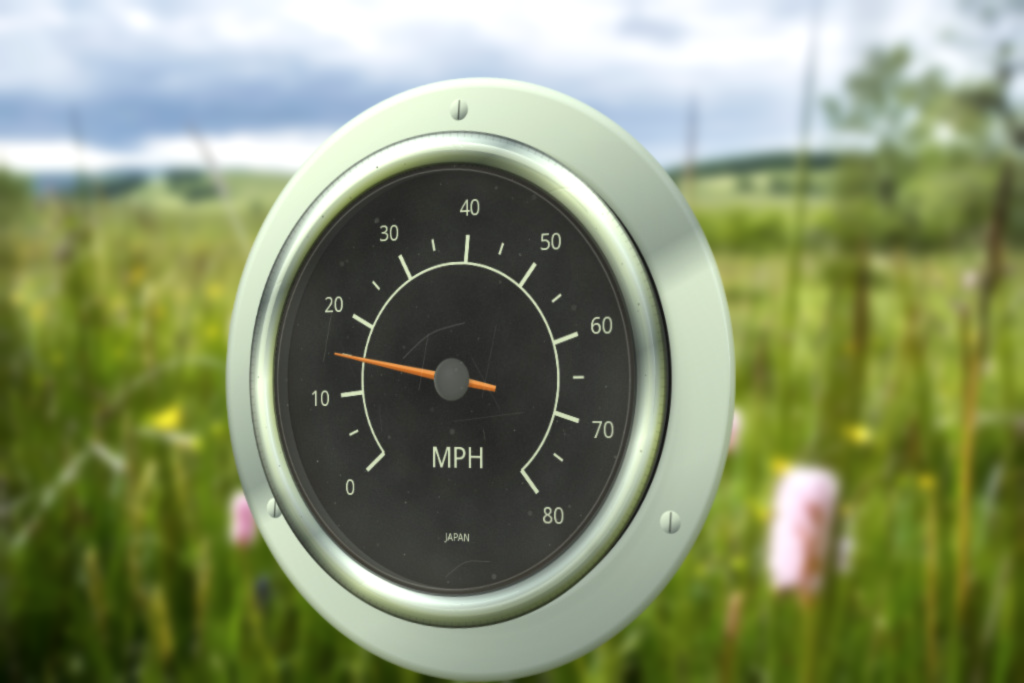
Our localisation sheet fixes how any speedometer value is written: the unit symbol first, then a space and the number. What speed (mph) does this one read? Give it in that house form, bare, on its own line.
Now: mph 15
